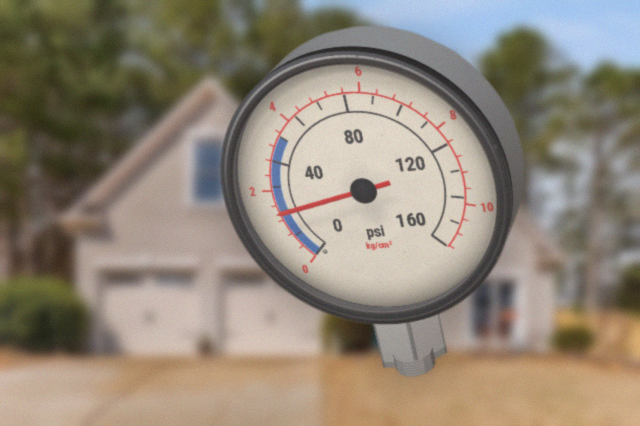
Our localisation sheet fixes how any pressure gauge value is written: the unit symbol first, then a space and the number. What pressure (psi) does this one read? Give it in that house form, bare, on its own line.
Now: psi 20
